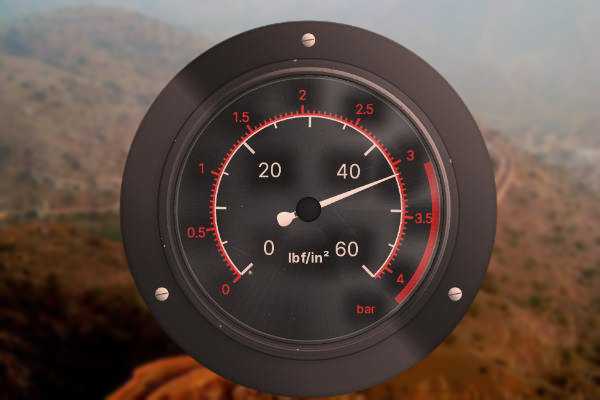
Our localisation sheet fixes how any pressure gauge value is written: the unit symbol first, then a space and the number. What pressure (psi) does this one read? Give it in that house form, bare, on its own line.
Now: psi 45
